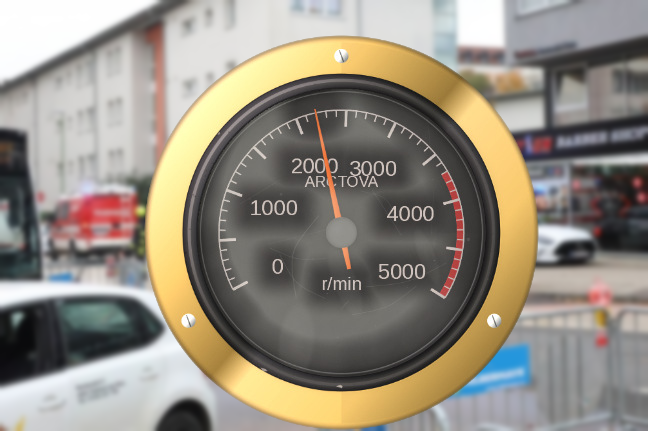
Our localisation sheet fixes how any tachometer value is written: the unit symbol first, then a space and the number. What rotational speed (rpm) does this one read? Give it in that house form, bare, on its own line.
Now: rpm 2200
